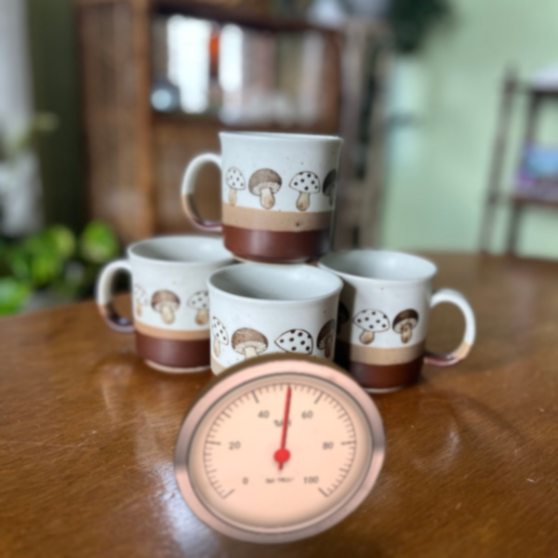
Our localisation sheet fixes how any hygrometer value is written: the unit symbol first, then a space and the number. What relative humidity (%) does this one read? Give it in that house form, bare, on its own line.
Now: % 50
